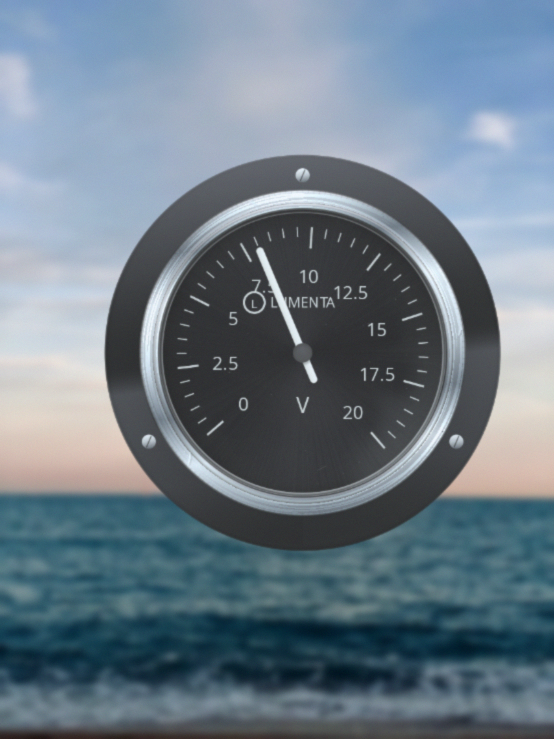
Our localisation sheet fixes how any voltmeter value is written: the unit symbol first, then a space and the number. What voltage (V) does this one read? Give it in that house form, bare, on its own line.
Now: V 8
